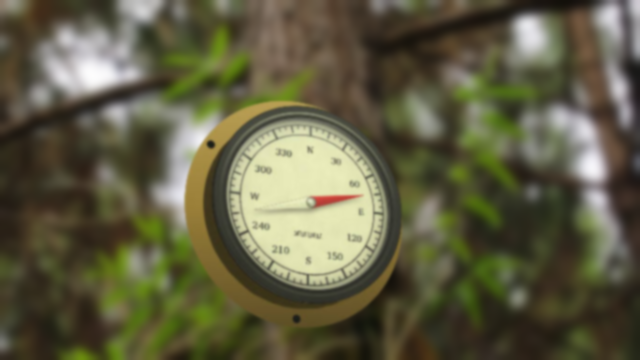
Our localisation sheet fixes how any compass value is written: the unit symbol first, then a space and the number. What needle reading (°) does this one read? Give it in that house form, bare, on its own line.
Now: ° 75
